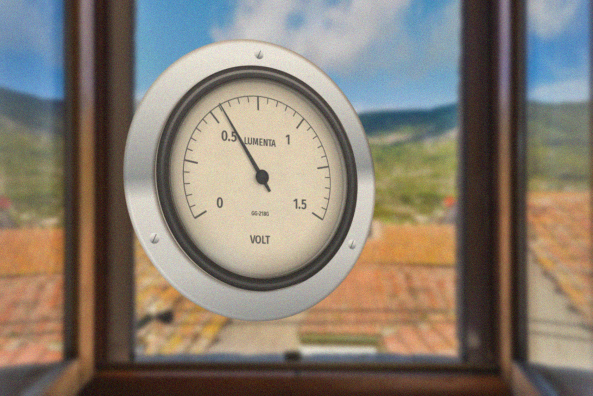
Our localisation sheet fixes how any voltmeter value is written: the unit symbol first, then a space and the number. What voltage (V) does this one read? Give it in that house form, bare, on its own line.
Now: V 0.55
